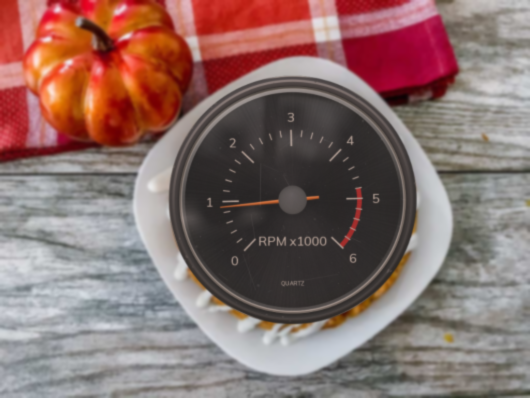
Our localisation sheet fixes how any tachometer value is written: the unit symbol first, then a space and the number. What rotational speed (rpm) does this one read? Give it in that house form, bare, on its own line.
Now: rpm 900
